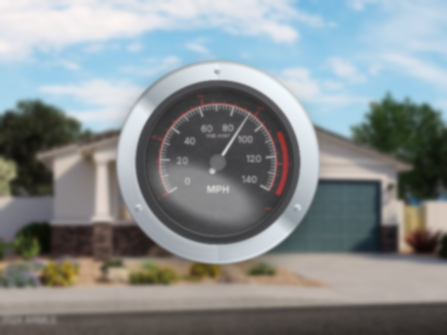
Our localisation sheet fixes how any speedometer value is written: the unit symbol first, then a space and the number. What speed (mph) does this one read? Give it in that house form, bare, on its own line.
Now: mph 90
